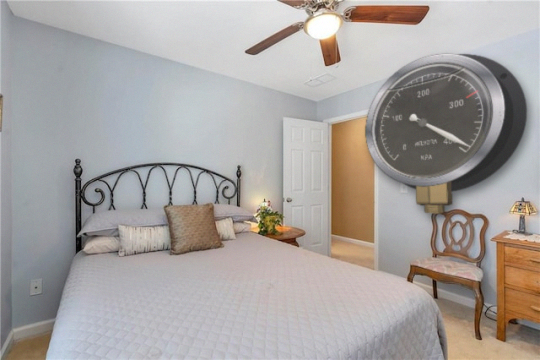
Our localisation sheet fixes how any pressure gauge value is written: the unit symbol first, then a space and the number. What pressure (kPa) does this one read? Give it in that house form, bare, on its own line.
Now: kPa 390
